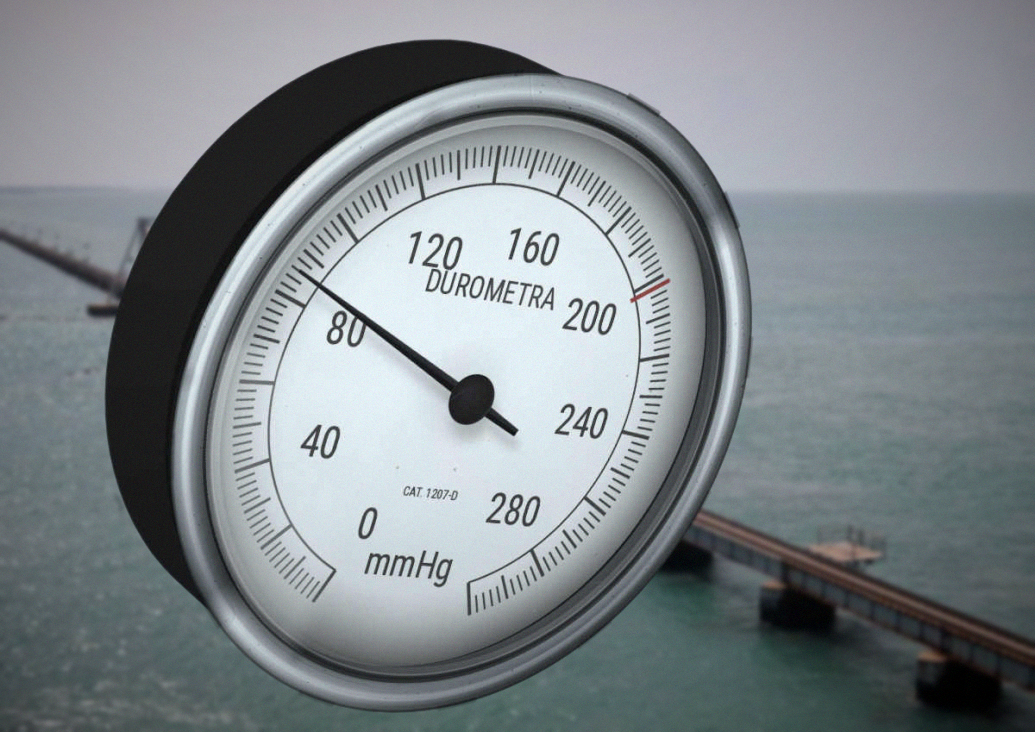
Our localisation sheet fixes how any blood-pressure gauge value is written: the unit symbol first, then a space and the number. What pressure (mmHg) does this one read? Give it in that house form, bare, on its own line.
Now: mmHg 86
